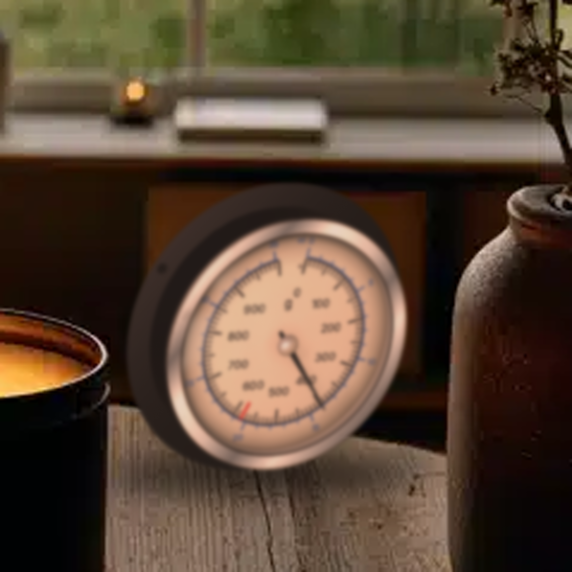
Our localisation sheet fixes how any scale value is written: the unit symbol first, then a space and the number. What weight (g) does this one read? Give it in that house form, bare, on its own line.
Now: g 400
